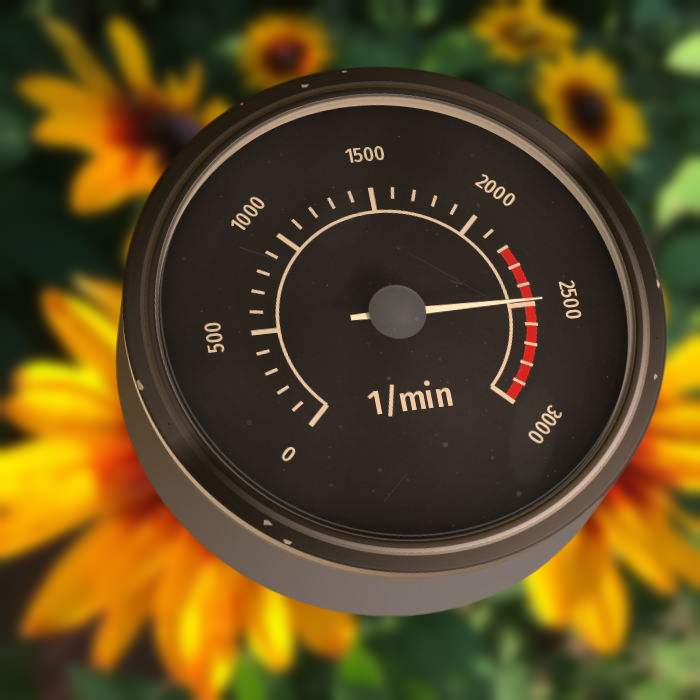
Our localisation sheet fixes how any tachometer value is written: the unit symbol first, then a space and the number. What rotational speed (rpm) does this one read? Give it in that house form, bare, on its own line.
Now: rpm 2500
